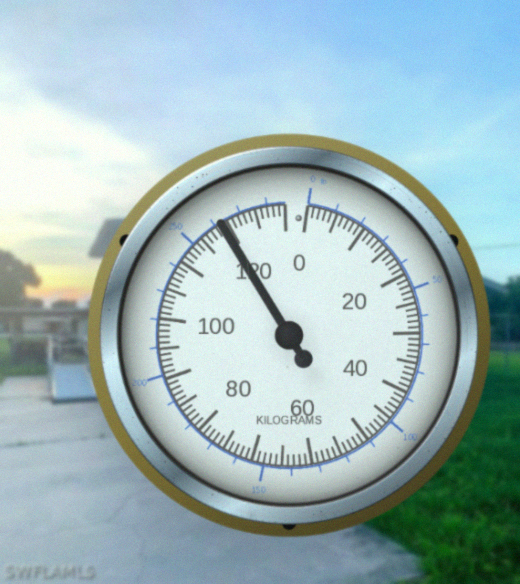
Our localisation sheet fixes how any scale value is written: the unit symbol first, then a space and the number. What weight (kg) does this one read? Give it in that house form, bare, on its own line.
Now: kg 119
